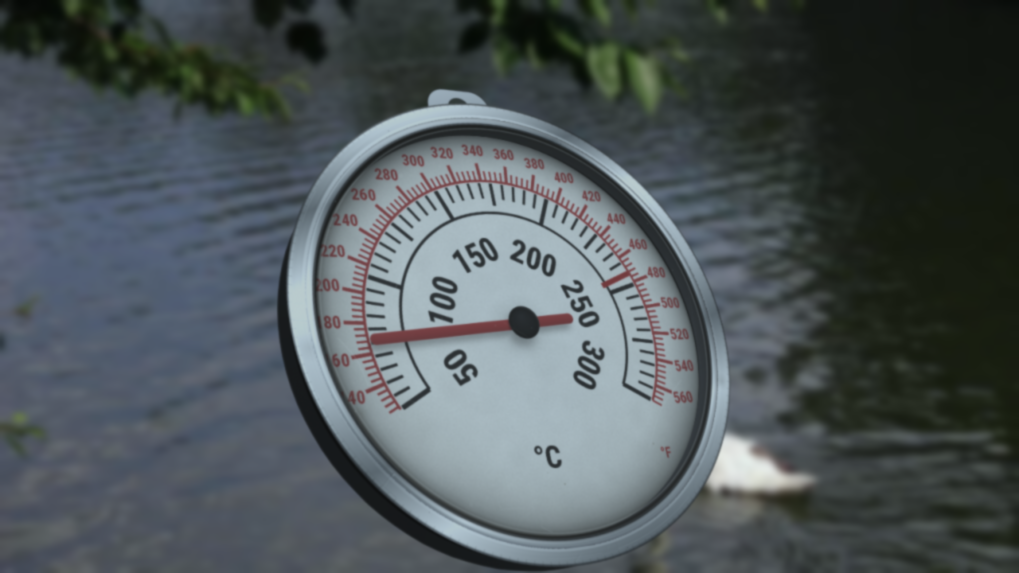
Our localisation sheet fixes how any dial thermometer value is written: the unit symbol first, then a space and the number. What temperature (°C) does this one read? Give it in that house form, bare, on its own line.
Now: °C 75
